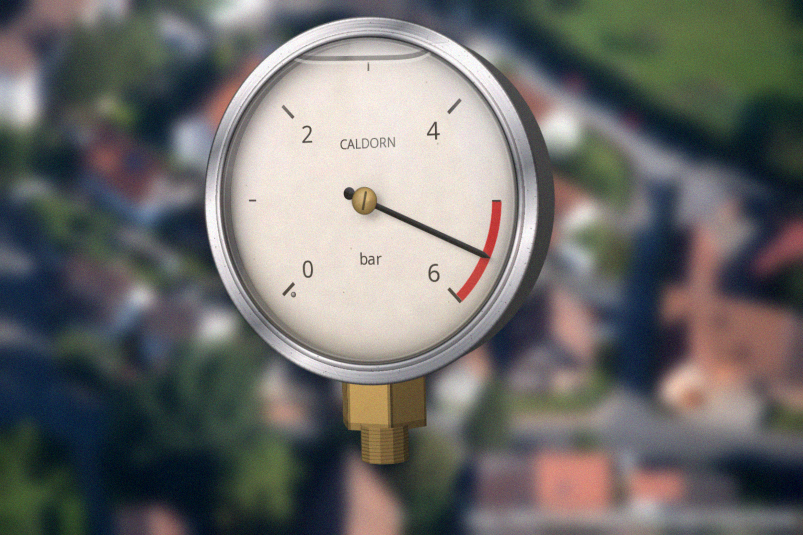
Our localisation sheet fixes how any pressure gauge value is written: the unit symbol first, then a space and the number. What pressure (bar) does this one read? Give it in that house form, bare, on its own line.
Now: bar 5.5
